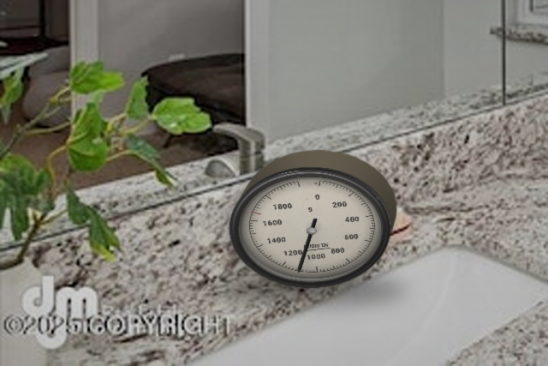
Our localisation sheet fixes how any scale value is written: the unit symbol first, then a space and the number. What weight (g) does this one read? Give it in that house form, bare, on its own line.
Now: g 1100
